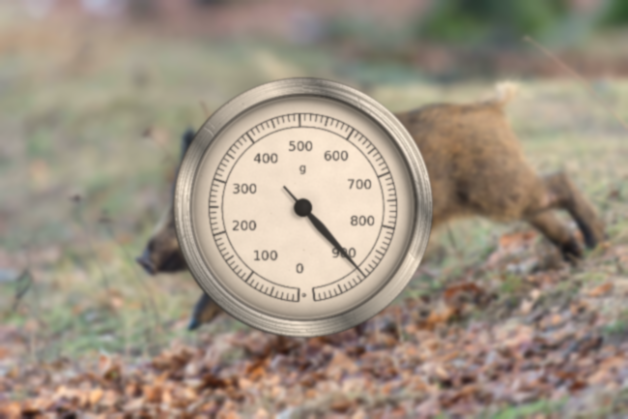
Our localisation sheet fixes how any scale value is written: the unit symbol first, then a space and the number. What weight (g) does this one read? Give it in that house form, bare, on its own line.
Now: g 900
